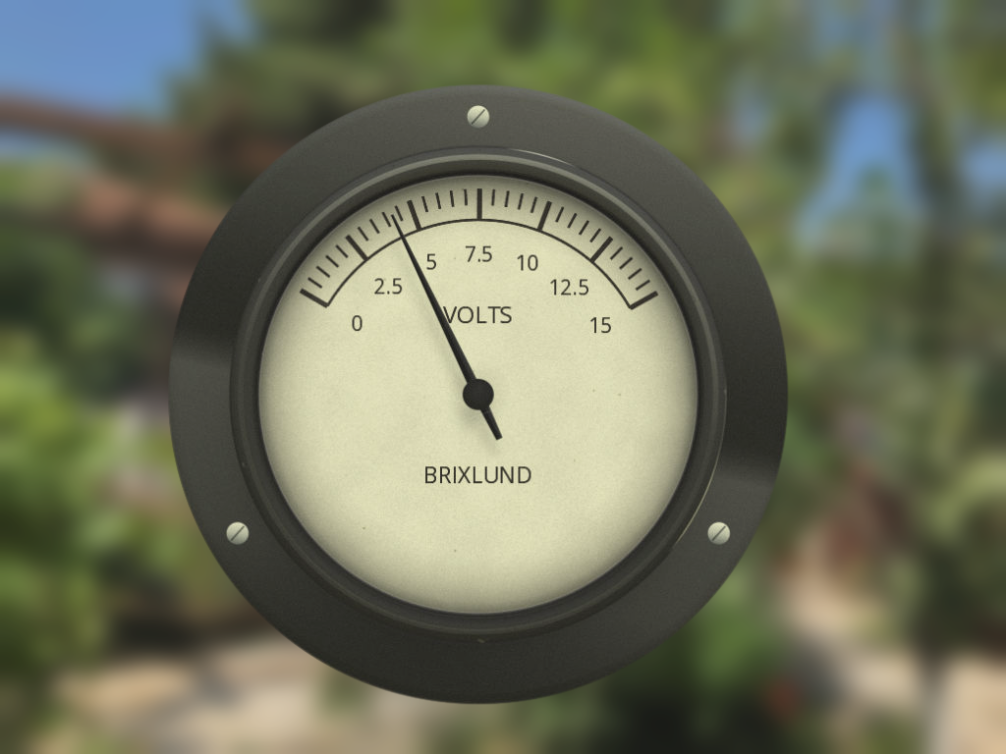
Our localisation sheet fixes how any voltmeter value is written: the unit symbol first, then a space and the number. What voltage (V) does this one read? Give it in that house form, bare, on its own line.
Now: V 4.25
